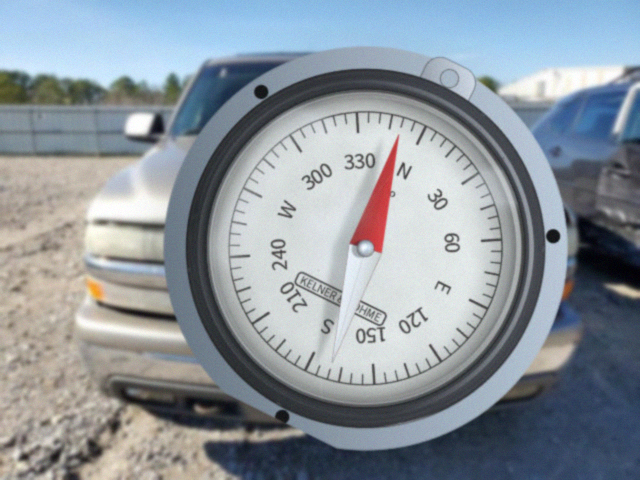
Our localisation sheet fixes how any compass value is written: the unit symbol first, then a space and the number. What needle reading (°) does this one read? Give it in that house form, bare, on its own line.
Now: ° 350
